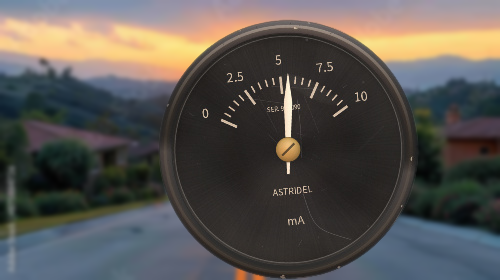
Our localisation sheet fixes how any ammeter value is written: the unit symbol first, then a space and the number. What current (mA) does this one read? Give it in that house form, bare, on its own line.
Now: mA 5.5
